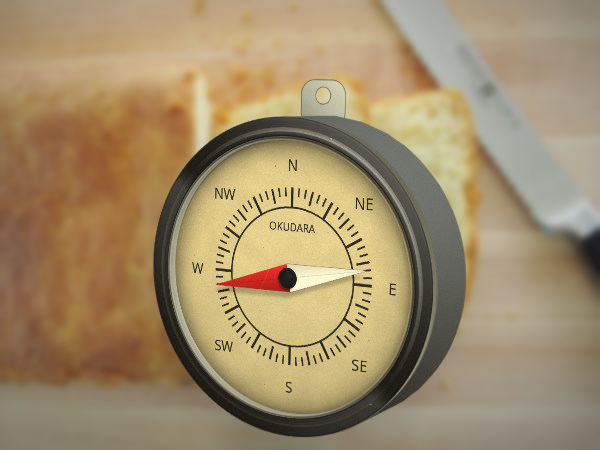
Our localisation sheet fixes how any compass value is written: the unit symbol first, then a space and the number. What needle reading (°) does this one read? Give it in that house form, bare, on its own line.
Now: ° 260
